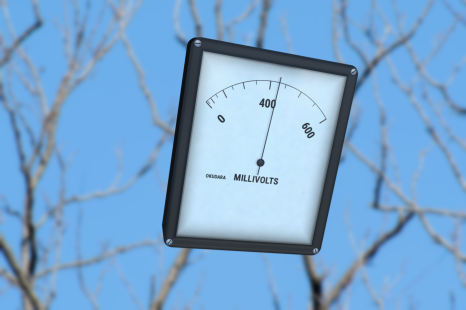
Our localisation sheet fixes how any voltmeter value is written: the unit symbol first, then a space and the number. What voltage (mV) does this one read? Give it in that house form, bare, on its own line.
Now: mV 425
